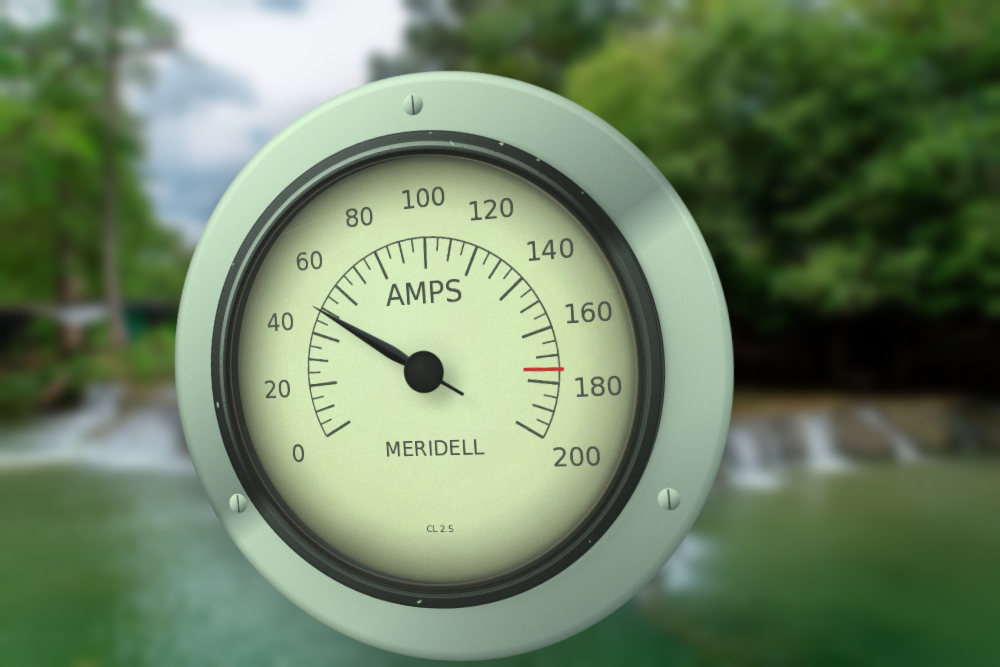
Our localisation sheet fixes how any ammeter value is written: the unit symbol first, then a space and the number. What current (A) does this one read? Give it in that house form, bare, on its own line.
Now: A 50
